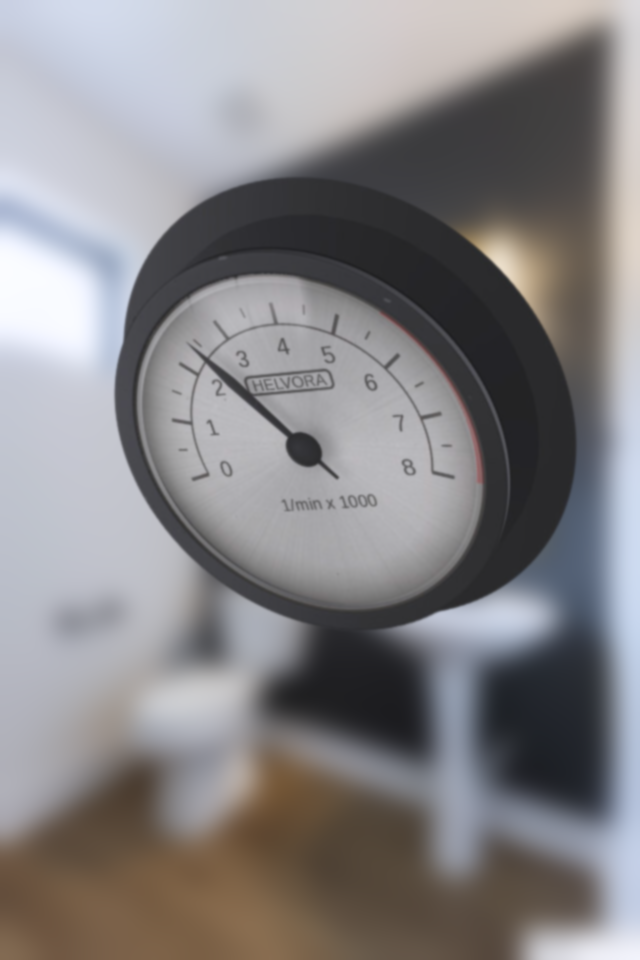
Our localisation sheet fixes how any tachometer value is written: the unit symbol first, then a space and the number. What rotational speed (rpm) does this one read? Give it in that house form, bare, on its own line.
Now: rpm 2500
